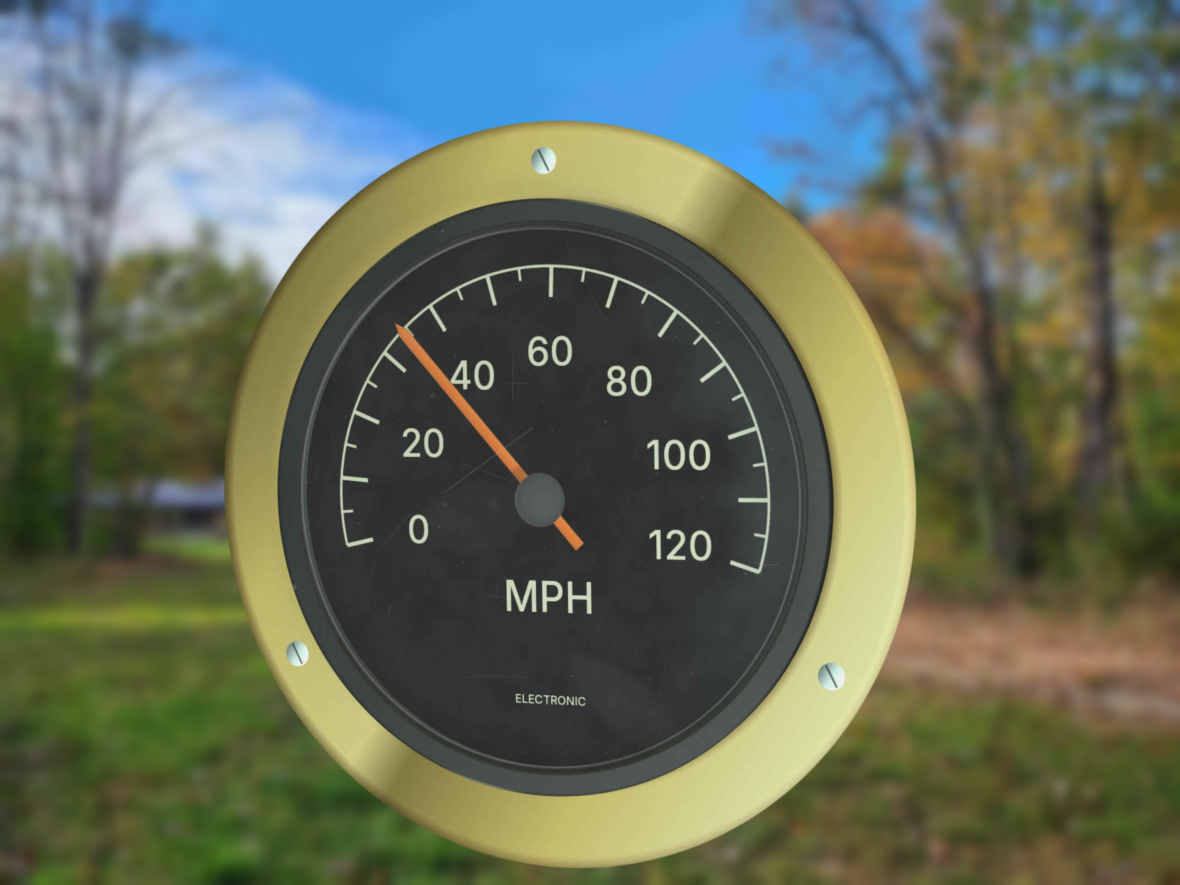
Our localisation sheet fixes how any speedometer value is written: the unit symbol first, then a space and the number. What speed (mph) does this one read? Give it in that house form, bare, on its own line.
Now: mph 35
